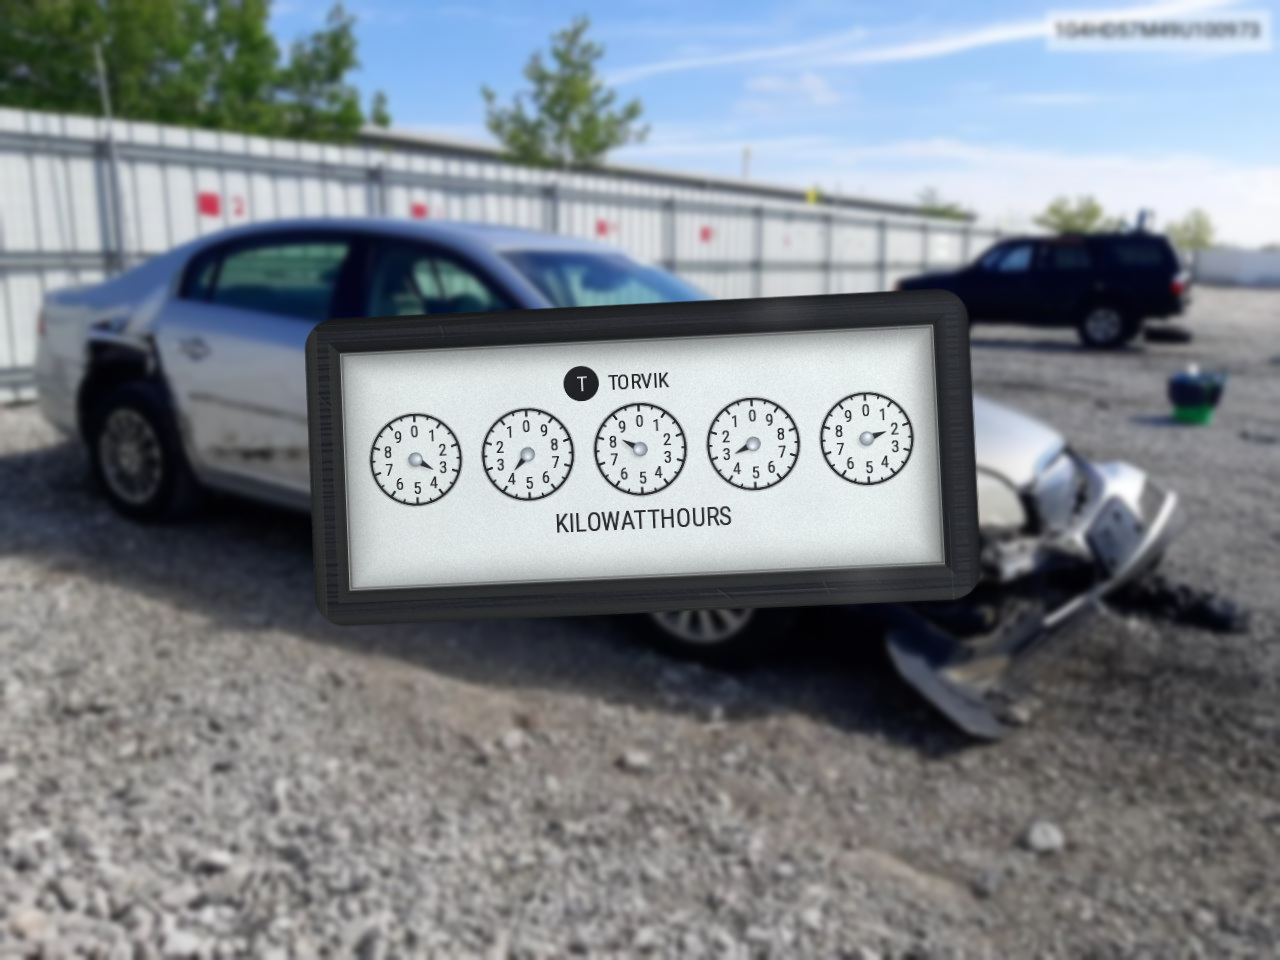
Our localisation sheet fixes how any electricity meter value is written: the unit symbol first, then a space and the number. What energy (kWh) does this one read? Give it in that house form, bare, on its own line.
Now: kWh 33832
